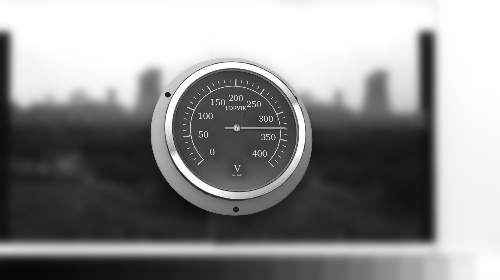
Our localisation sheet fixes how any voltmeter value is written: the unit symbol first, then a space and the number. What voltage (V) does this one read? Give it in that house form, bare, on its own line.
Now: V 330
